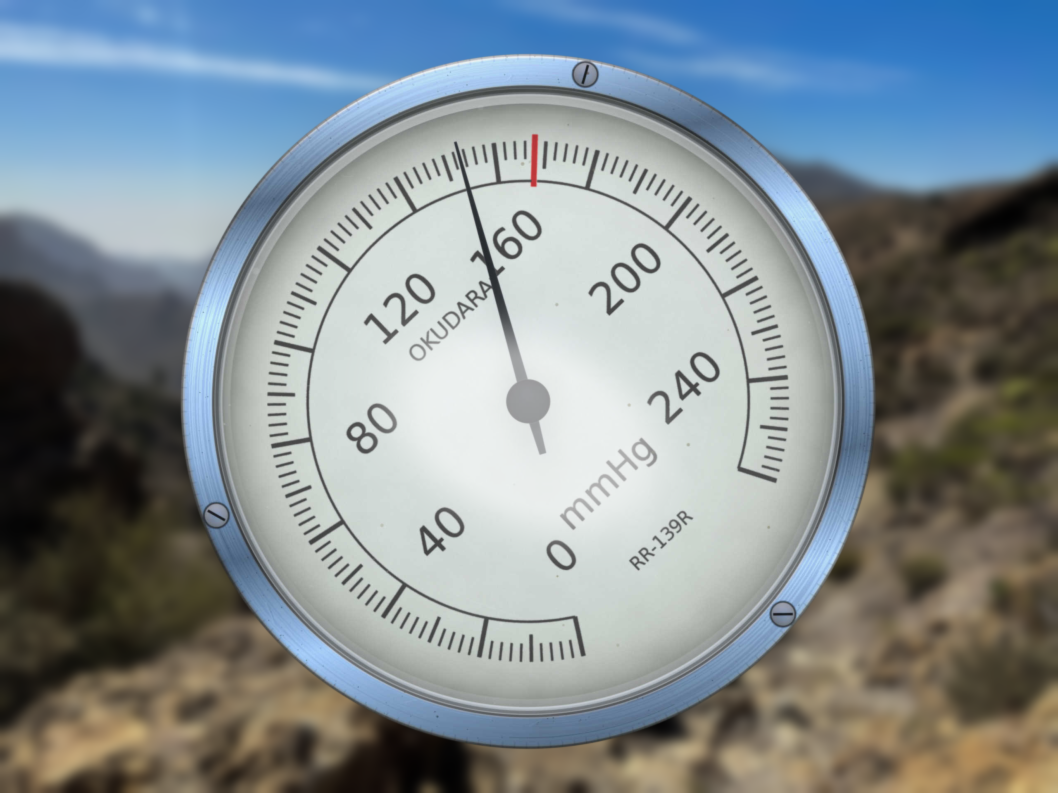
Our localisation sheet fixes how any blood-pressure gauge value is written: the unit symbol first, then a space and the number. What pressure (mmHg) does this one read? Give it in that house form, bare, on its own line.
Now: mmHg 153
